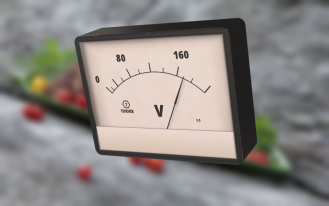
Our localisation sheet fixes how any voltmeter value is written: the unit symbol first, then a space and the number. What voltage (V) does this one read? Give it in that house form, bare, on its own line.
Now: V 170
